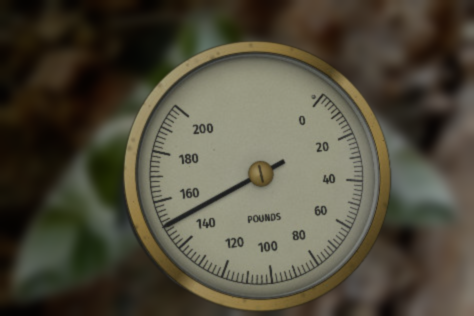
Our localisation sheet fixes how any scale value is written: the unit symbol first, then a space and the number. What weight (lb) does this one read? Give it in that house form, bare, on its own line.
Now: lb 150
